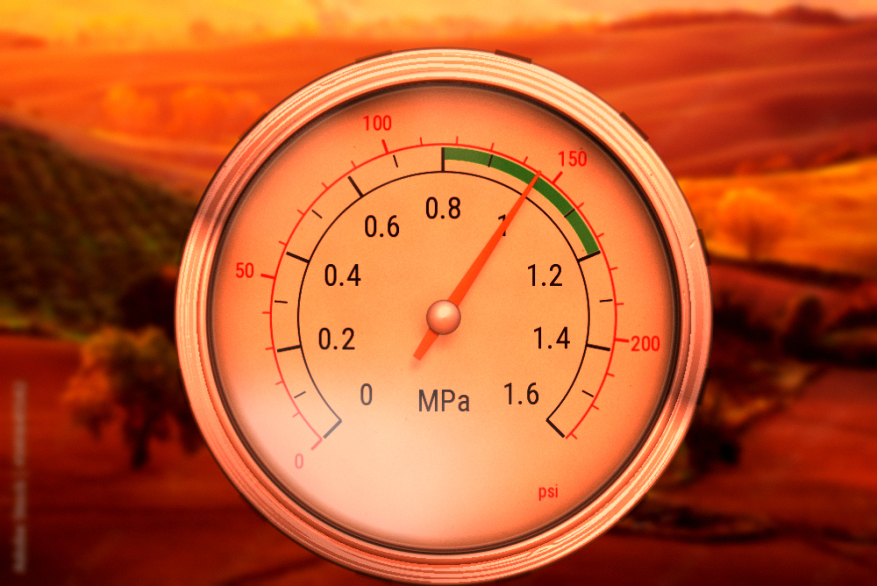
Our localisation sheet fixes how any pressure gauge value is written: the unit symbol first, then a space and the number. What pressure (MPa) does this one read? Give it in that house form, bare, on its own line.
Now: MPa 1
